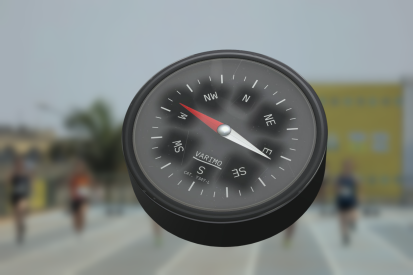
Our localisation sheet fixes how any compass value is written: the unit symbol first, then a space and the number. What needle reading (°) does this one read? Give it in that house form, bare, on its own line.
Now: ° 280
